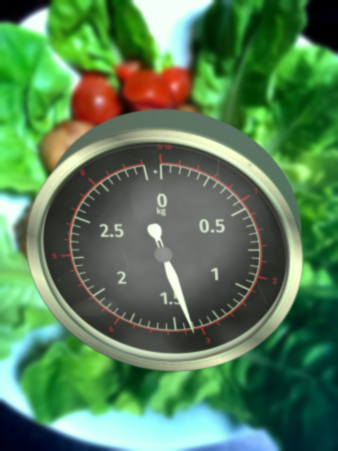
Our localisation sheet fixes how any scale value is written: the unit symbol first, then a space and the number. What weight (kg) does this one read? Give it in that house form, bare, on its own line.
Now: kg 1.4
